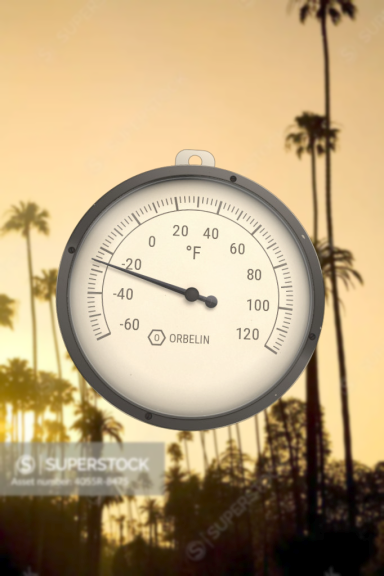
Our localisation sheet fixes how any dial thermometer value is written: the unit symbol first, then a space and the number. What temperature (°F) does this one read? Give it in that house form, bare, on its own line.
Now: °F -26
